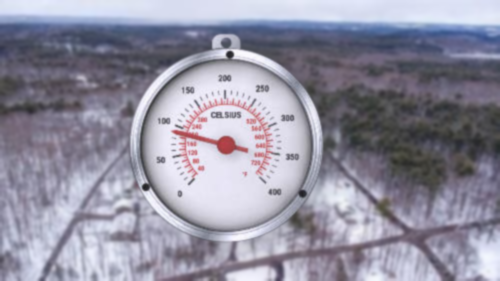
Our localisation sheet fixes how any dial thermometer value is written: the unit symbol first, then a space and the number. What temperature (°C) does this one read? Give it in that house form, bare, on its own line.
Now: °C 90
